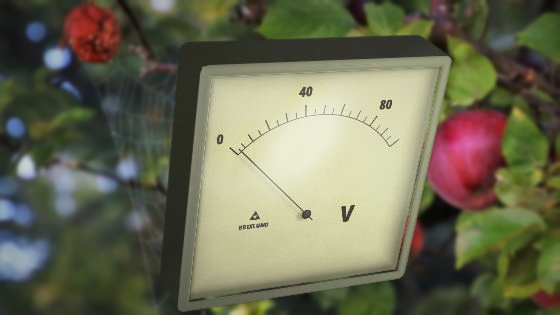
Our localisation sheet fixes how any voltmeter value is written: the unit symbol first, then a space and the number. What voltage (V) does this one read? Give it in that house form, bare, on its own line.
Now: V 2.5
